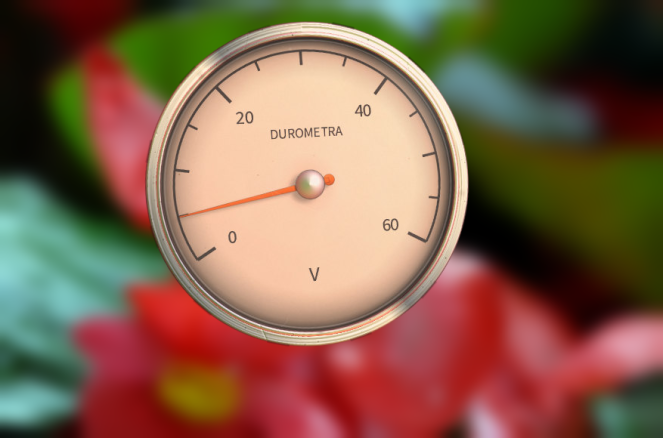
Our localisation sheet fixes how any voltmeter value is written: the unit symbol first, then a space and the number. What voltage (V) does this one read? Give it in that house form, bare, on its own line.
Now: V 5
